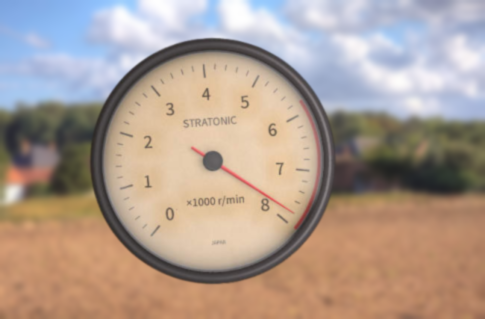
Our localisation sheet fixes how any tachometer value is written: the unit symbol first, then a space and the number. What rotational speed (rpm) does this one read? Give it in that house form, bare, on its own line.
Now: rpm 7800
